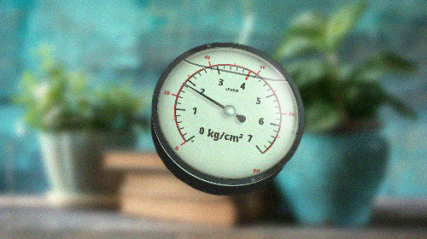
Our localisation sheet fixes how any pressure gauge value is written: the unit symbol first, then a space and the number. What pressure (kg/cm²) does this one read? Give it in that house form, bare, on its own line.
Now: kg/cm² 1.8
